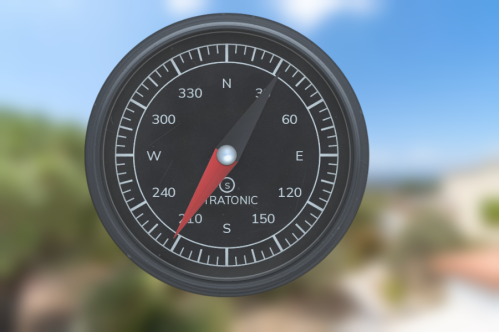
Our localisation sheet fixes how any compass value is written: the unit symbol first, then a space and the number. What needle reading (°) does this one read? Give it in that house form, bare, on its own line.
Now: ° 212.5
